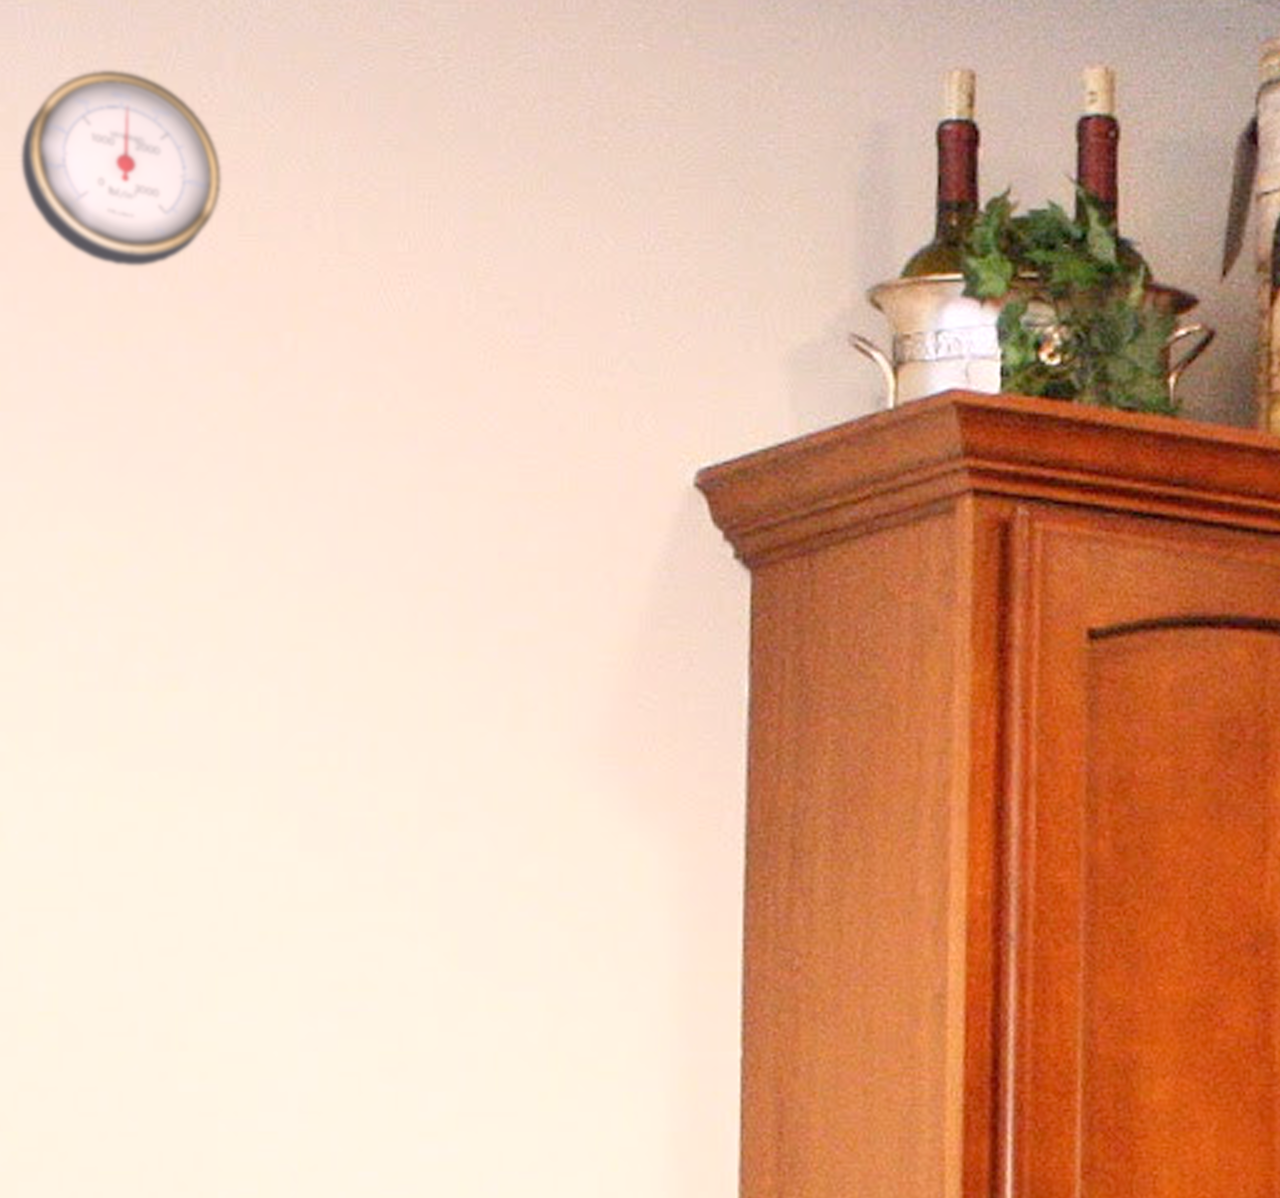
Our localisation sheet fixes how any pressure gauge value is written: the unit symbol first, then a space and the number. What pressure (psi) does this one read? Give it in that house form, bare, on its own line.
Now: psi 1500
